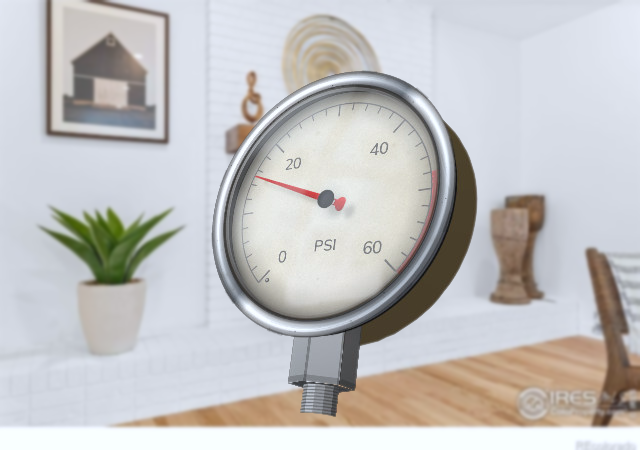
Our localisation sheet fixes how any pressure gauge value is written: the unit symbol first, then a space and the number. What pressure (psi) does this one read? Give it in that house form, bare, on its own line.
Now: psi 15
